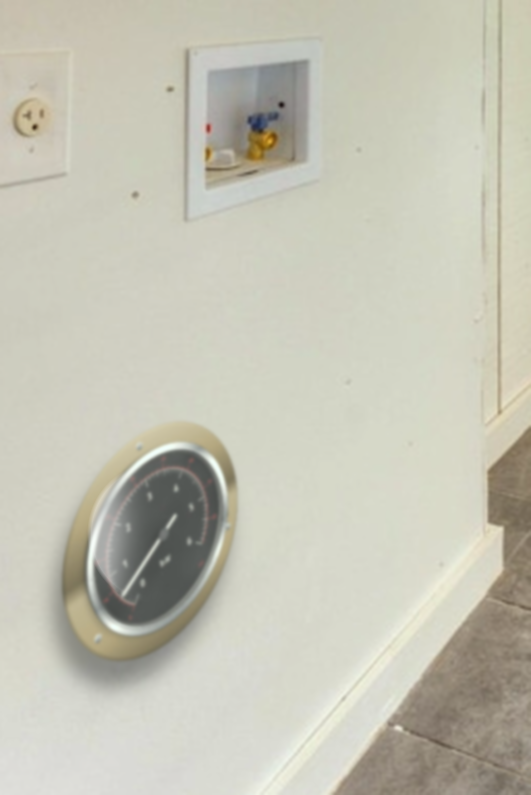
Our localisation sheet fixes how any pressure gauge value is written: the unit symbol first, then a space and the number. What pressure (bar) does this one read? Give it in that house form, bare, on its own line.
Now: bar 0.5
